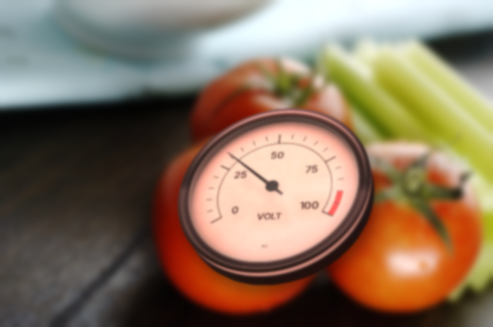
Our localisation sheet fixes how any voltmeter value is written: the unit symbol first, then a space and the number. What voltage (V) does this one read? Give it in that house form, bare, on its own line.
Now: V 30
